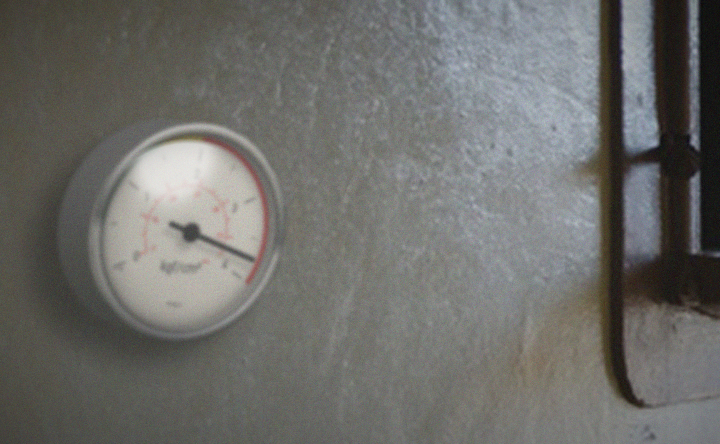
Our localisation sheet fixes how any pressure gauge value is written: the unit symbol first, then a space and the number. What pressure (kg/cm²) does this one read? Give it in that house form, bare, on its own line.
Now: kg/cm² 3.75
